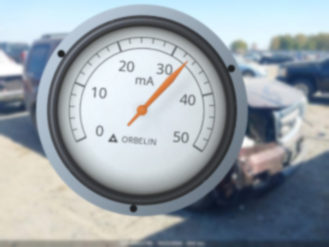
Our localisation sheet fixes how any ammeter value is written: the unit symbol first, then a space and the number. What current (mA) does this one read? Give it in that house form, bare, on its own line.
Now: mA 33
